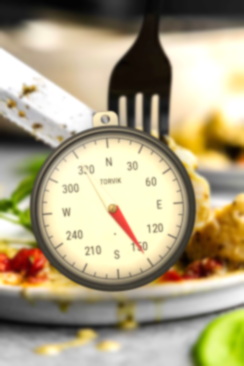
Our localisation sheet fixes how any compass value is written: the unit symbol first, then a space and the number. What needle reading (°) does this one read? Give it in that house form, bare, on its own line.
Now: ° 150
